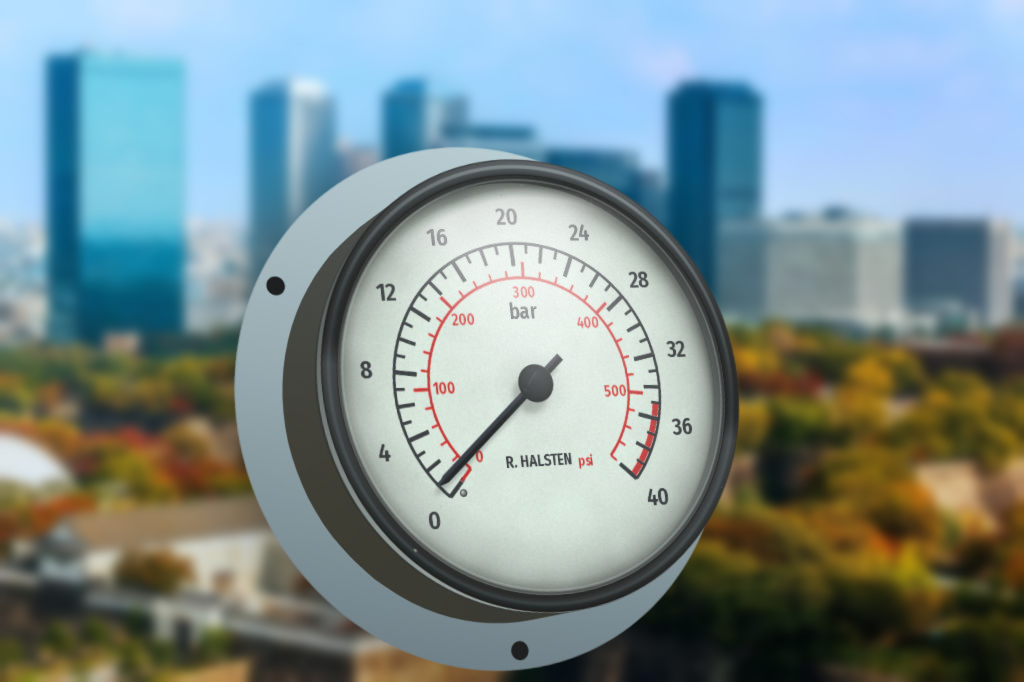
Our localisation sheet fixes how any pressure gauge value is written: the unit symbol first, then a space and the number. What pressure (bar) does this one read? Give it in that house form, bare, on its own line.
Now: bar 1
